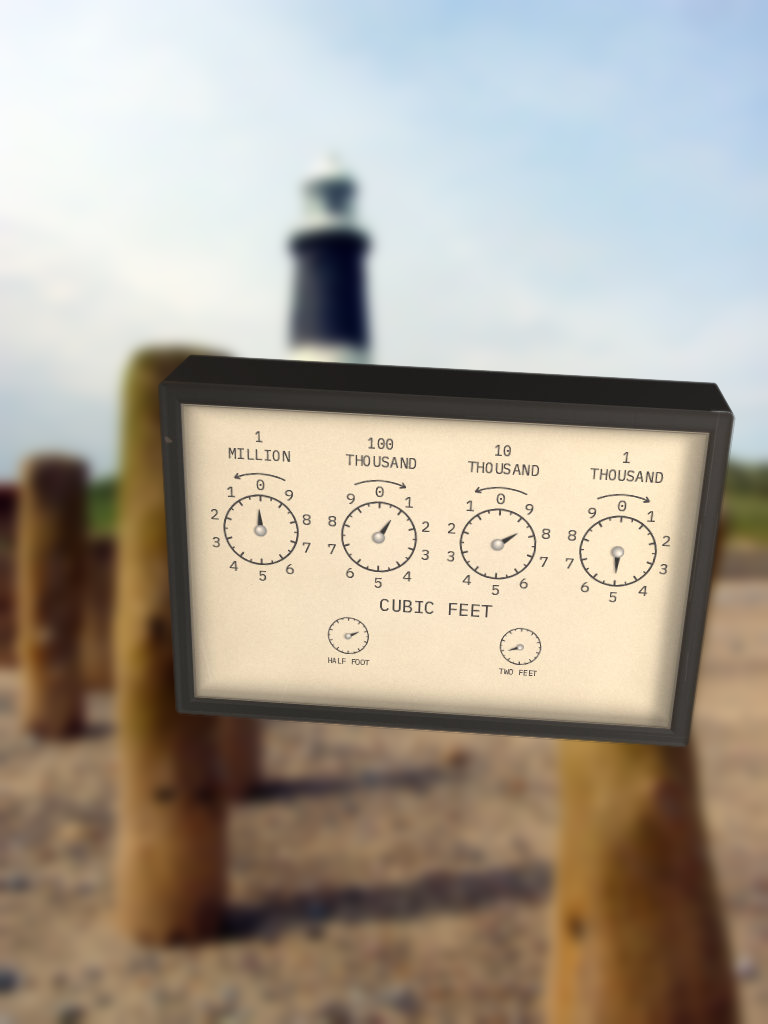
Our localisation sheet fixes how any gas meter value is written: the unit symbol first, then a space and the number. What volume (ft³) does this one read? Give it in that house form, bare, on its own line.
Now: ft³ 8500
